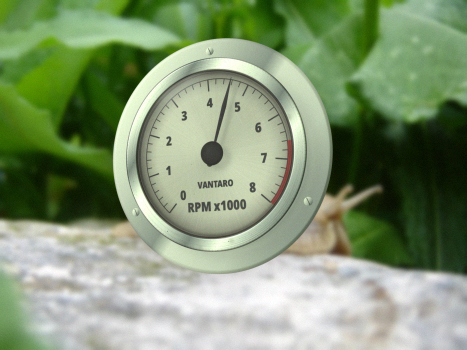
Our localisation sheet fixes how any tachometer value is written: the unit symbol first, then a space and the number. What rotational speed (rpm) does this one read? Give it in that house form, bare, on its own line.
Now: rpm 4600
